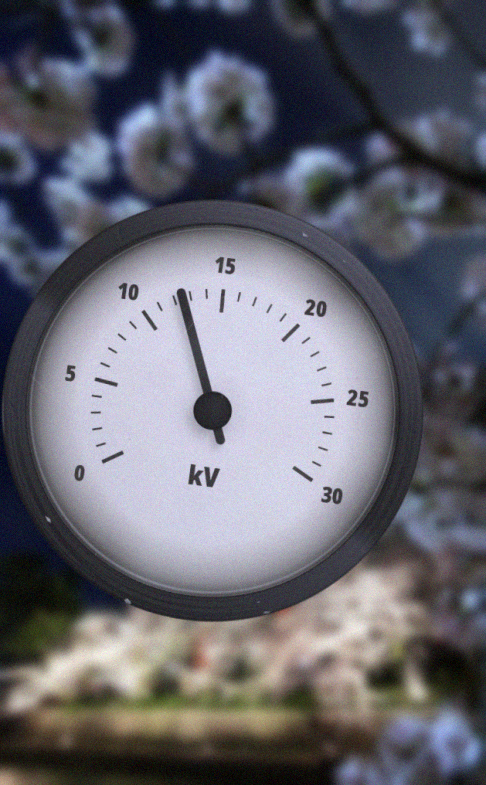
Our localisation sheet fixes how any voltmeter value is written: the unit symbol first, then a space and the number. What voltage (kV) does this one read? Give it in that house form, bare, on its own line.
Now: kV 12.5
